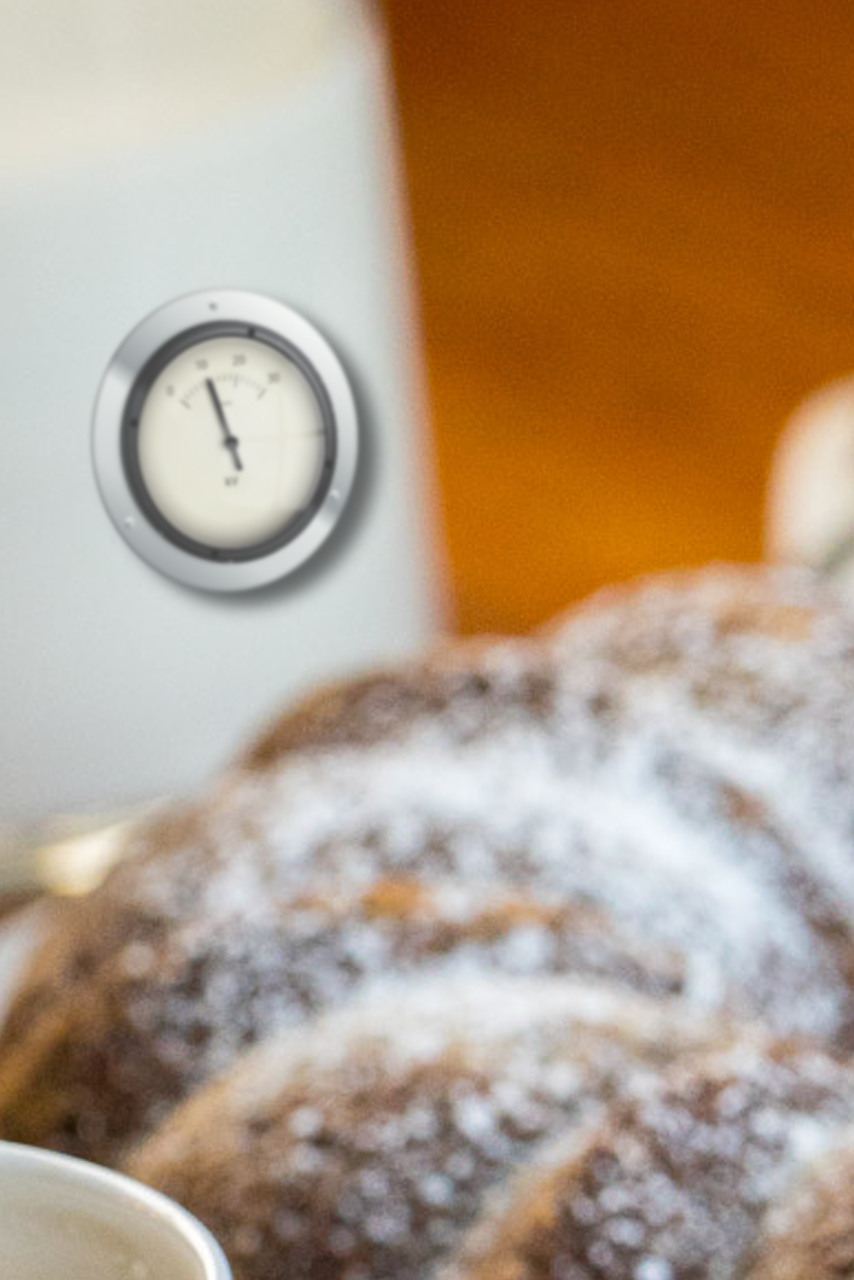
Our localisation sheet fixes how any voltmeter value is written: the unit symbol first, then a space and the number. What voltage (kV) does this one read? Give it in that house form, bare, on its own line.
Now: kV 10
